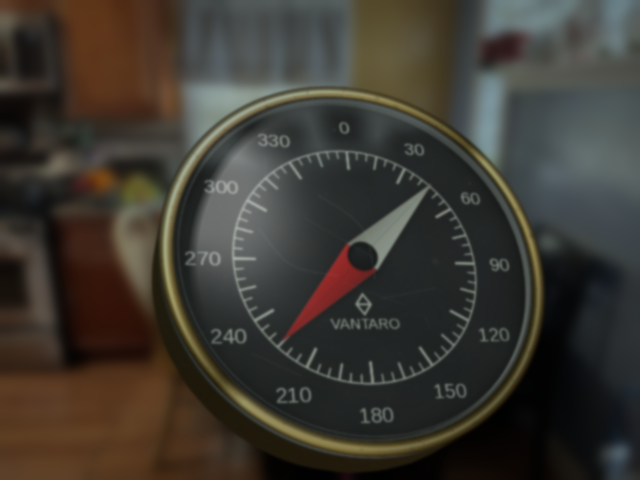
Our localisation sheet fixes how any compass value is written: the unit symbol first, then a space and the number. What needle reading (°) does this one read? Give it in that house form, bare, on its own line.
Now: ° 225
